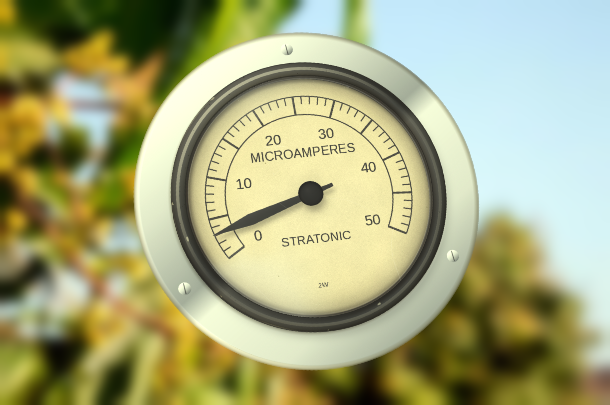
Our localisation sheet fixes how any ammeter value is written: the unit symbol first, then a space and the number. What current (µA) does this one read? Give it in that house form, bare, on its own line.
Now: µA 3
